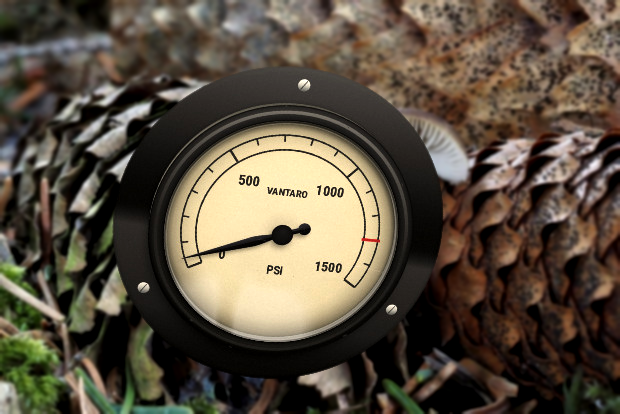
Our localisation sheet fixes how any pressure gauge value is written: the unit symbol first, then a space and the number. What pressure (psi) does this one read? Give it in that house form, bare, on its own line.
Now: psi 50
